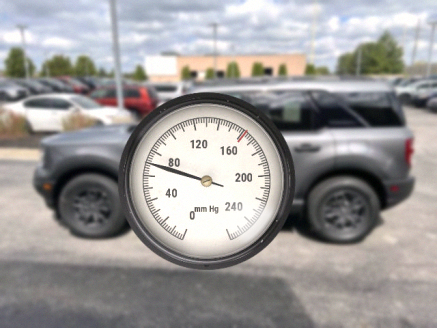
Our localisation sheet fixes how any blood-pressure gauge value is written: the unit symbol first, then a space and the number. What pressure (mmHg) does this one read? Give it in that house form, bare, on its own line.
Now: mmHg 70
